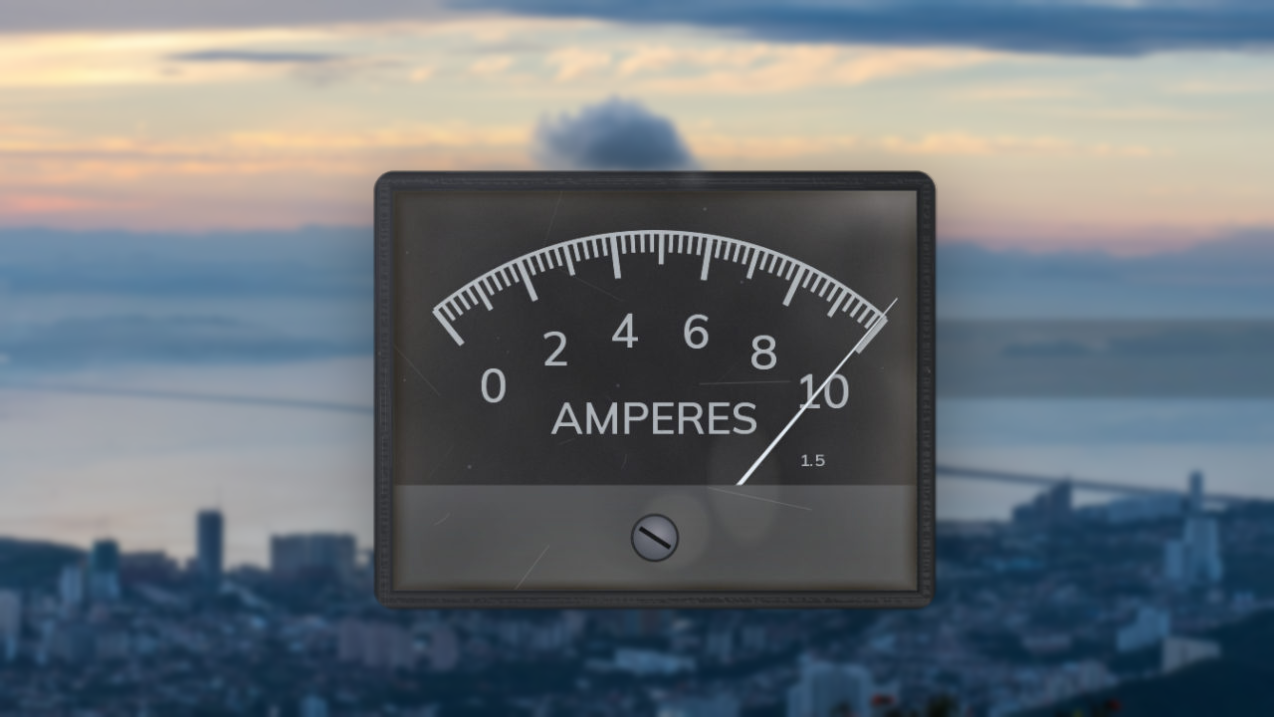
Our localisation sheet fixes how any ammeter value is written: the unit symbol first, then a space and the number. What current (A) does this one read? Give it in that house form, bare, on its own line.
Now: A 9.9
